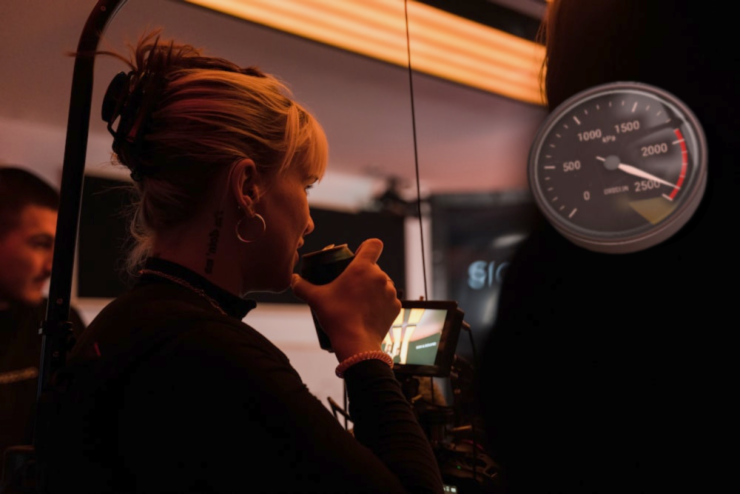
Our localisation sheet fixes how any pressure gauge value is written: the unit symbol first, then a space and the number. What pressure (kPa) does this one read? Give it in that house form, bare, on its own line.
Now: kPa 2400
